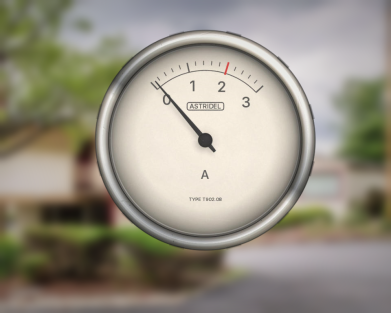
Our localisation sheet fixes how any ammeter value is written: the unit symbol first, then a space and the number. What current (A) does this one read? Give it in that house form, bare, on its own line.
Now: A 0.1
